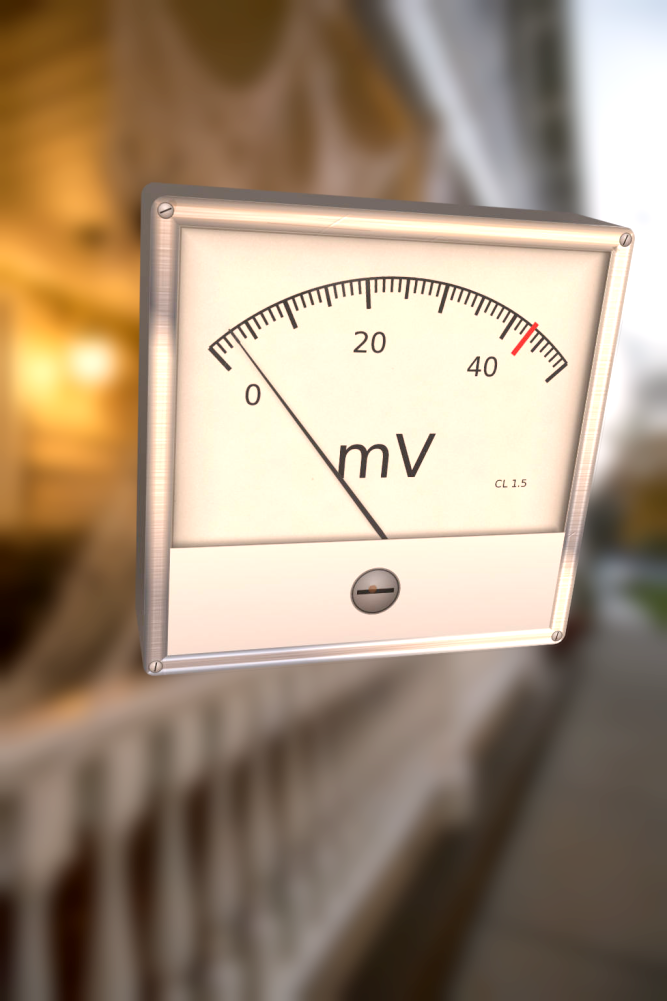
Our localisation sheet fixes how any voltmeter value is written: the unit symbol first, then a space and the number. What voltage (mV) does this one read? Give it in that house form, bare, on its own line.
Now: mV 3
